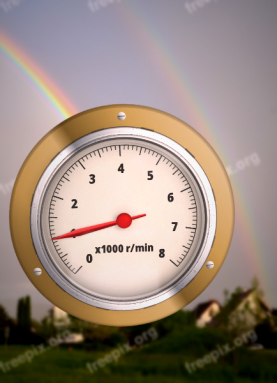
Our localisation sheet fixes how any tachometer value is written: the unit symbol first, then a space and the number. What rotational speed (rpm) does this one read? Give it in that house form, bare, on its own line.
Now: rpm 1000
